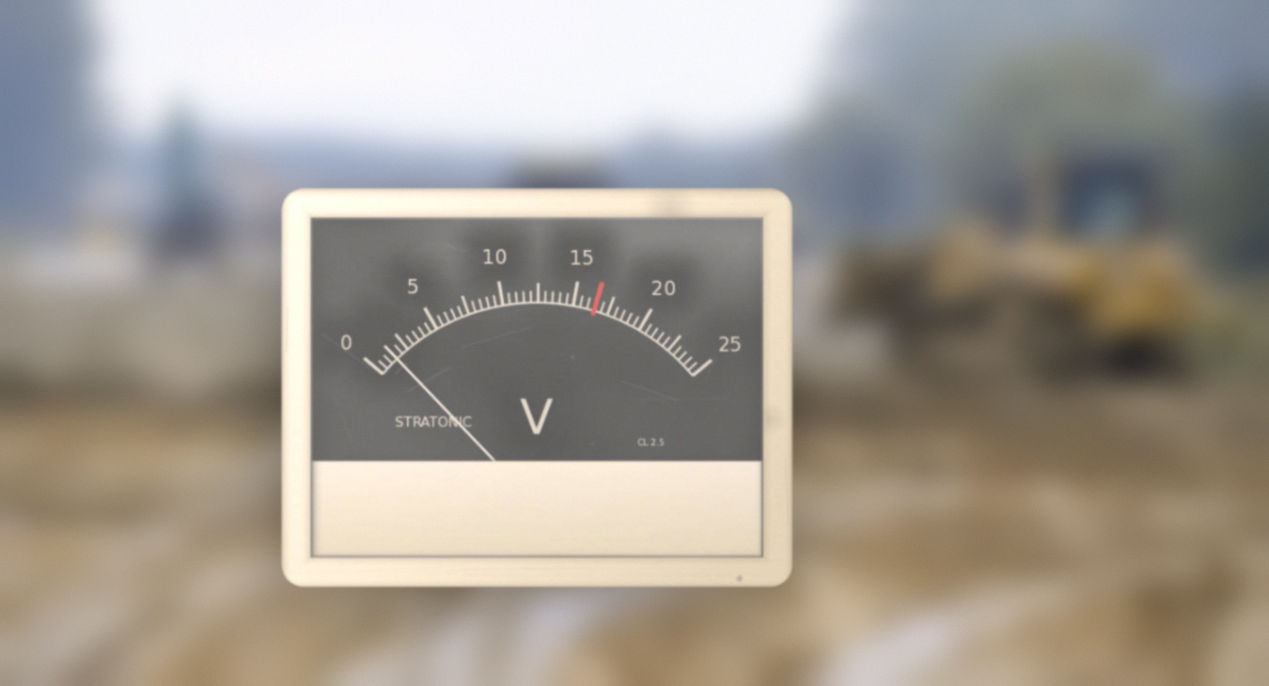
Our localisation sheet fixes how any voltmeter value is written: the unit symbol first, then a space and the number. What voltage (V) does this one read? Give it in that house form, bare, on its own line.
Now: V 1.5
